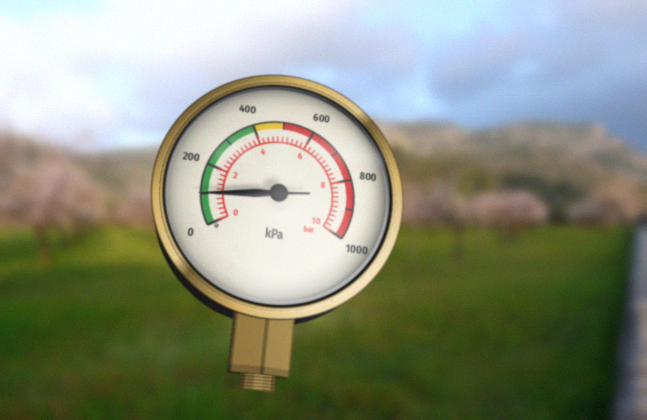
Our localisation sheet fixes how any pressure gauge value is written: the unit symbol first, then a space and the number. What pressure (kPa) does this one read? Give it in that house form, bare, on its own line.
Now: kPa 100
